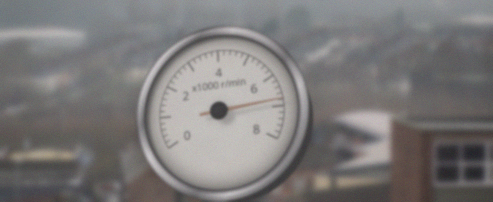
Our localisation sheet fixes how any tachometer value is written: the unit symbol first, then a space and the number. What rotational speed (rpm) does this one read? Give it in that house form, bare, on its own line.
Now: rpm 6800
